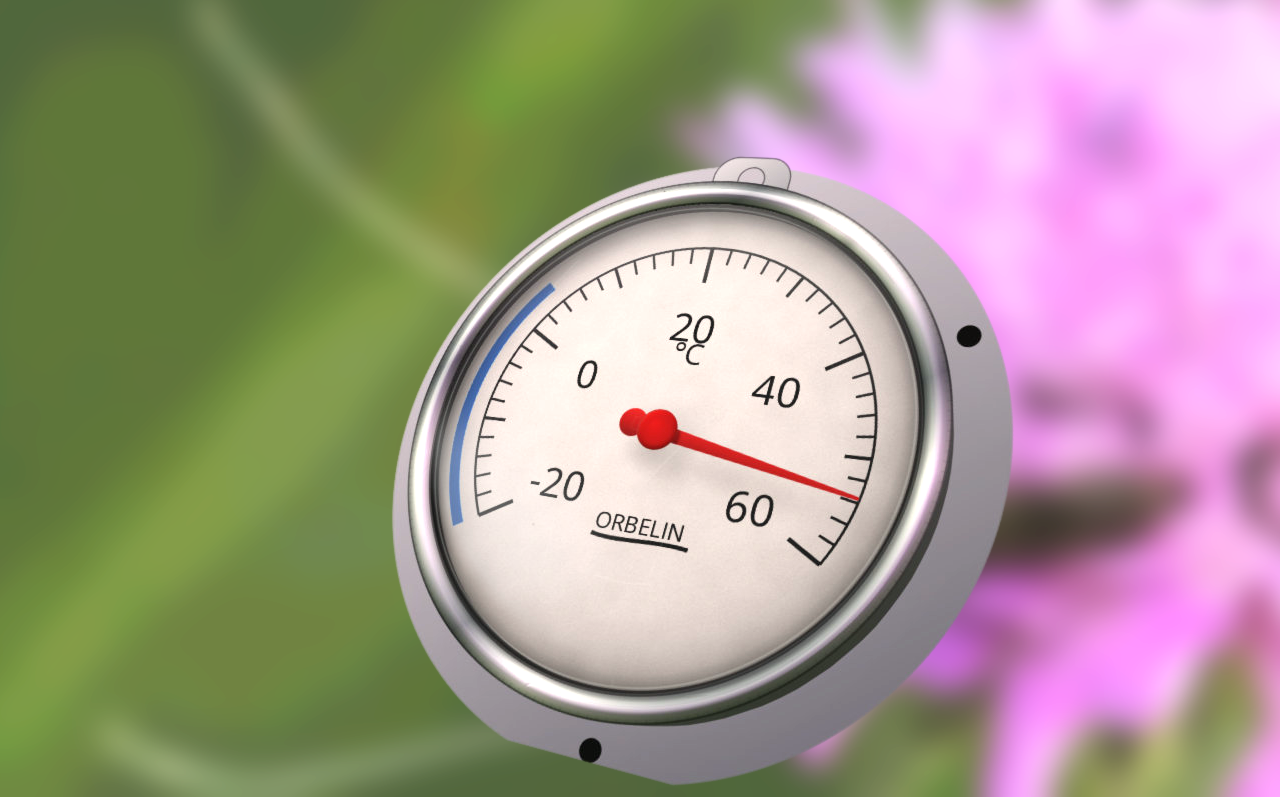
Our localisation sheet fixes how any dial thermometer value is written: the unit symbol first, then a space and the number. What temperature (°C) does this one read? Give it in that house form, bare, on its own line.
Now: °C 54
